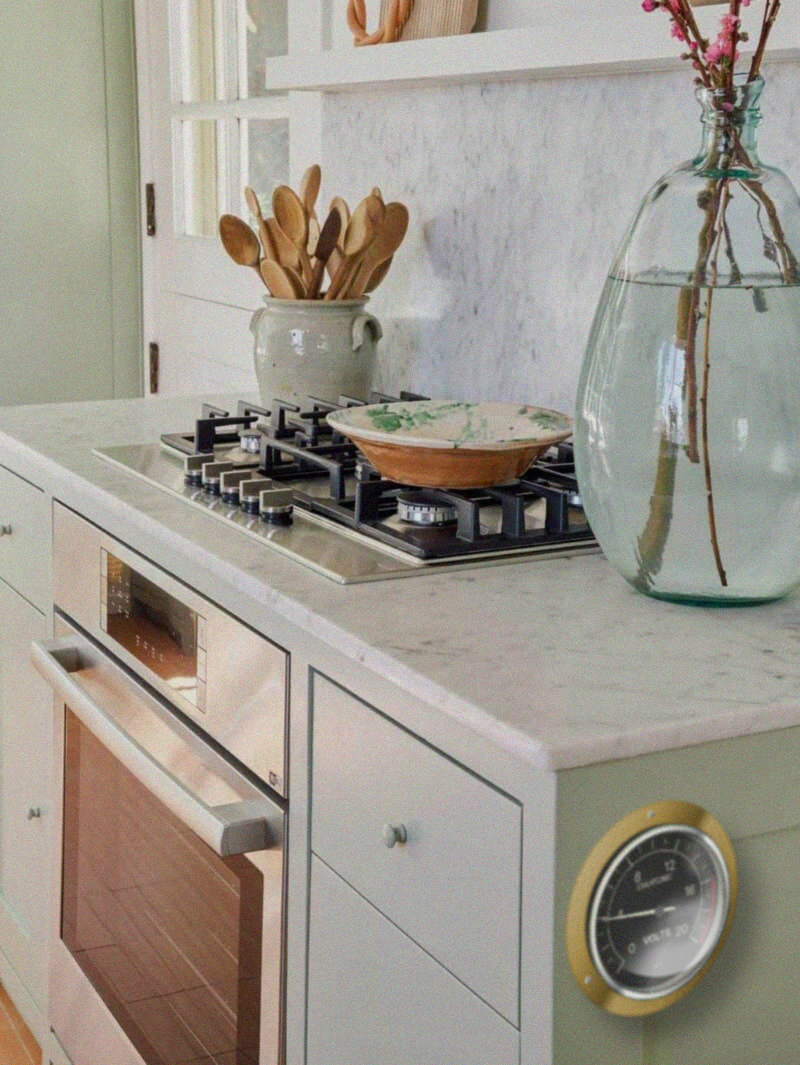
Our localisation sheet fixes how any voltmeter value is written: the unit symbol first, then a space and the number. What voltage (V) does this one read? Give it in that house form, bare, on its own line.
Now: V 4
